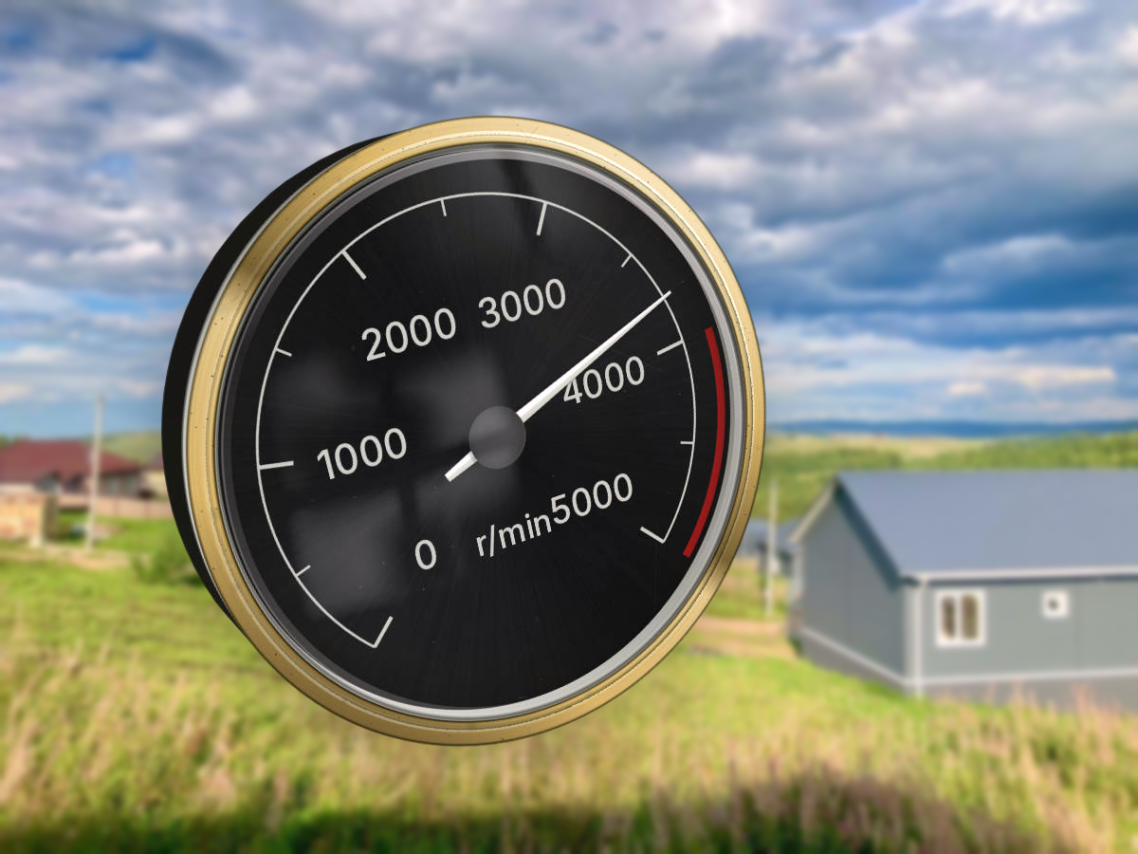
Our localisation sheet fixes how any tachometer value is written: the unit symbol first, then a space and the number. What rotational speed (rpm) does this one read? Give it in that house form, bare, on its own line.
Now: rpm 3750
